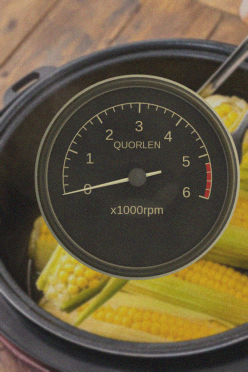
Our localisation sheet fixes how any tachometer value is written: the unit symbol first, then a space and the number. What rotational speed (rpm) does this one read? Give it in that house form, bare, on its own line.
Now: rpm 0
